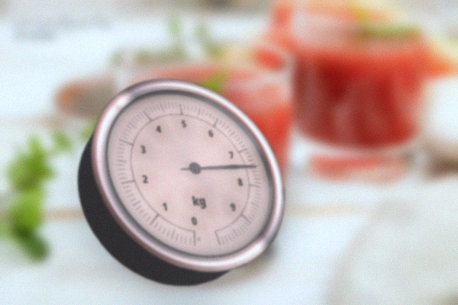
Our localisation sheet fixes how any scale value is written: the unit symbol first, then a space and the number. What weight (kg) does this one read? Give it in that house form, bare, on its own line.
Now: kg 7.5
